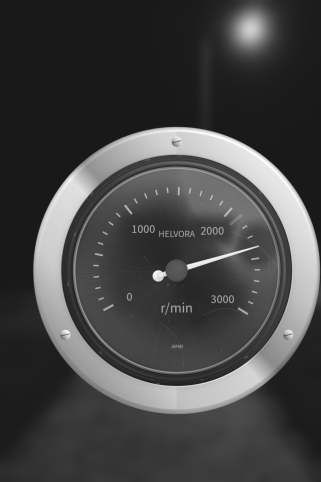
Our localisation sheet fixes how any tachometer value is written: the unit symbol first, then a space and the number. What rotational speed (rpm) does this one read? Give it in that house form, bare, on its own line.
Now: rpm 2400
